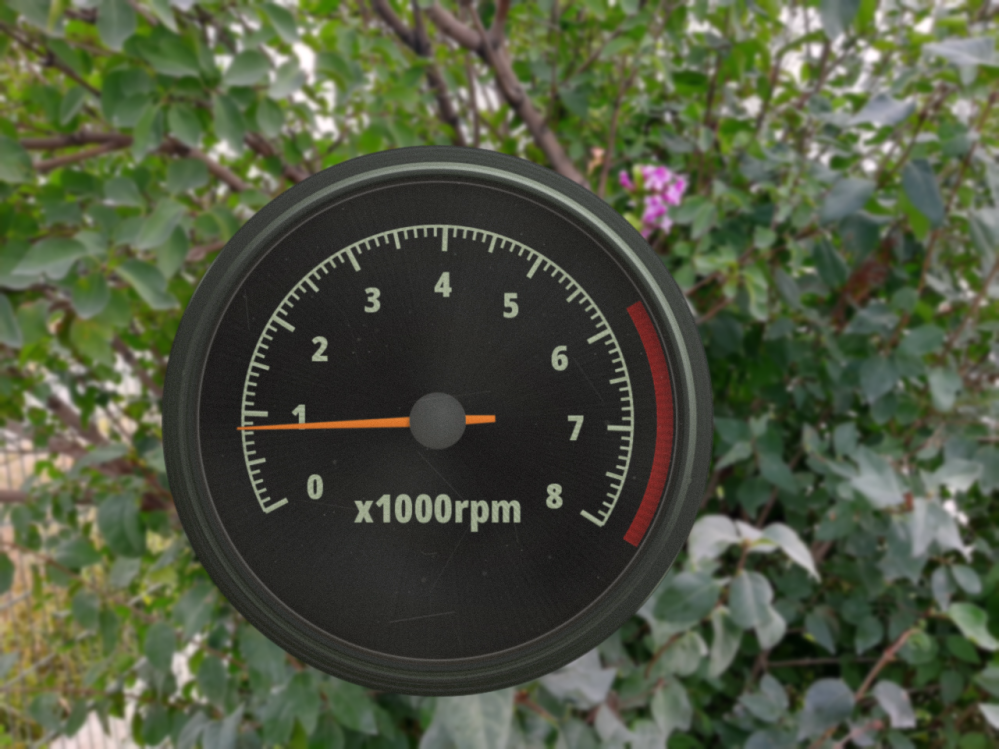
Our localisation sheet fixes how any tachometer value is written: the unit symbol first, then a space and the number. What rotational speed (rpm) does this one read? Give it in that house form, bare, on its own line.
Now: rpm 850
